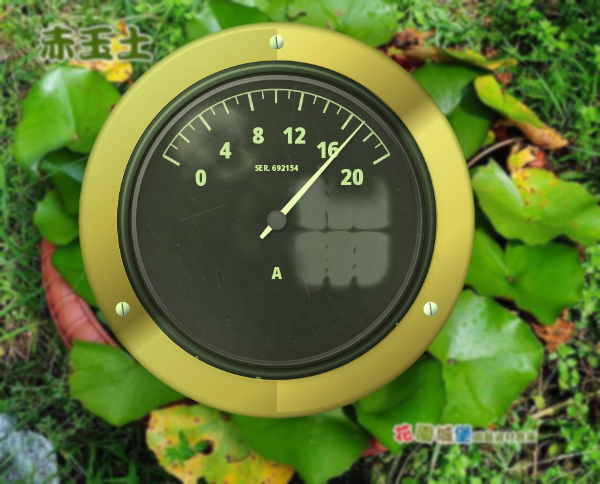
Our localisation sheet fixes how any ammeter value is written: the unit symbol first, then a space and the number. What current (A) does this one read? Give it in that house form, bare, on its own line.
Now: A 17
